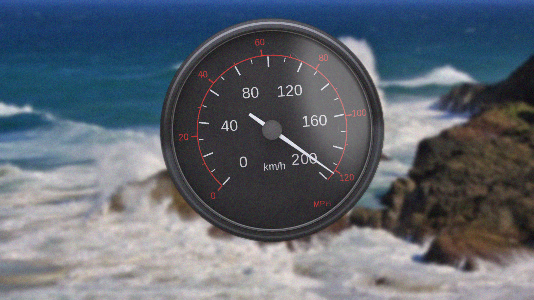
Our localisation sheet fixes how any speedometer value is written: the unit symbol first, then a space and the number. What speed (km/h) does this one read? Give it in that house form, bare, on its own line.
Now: km/h 195
